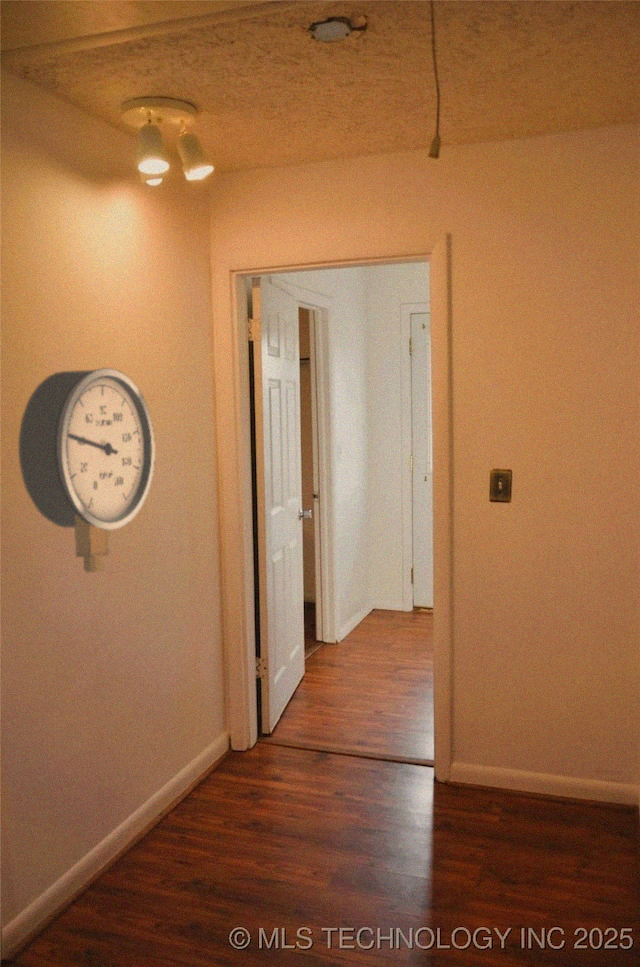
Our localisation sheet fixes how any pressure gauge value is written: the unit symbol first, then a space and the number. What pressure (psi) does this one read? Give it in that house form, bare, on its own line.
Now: psi 40
